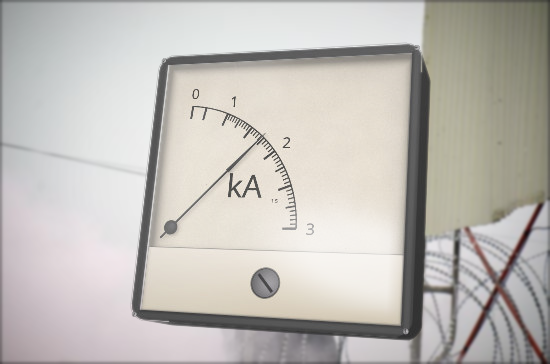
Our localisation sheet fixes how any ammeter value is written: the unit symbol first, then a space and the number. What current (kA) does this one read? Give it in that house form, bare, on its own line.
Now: kA 1.75
